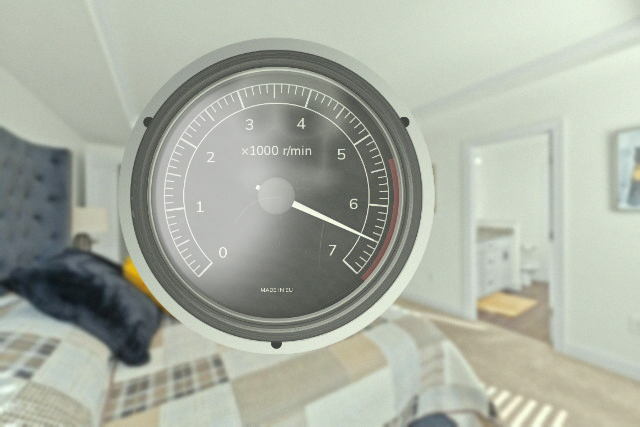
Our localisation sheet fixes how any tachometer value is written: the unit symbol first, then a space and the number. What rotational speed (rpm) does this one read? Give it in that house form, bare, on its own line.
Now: rpm 6500
